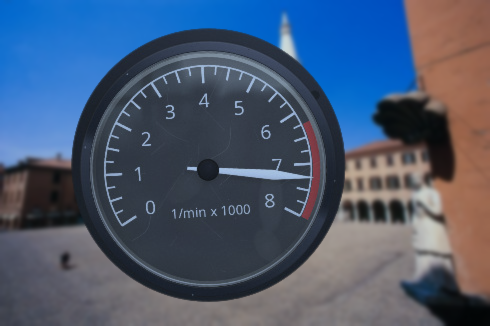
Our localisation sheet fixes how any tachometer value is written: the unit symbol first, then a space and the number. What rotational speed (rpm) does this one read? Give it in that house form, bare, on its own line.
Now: rpm 7250
